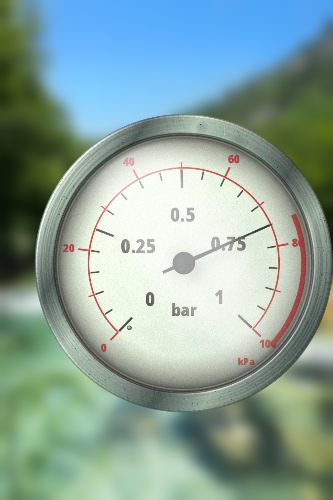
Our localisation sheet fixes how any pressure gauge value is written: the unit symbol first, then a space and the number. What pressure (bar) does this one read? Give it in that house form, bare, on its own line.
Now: bar 0.75
